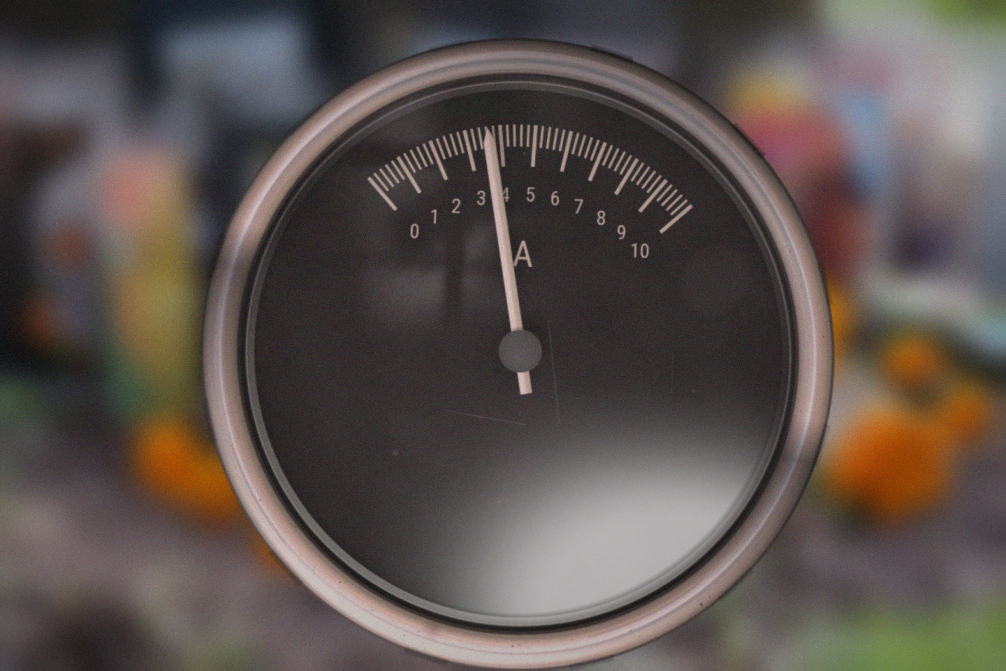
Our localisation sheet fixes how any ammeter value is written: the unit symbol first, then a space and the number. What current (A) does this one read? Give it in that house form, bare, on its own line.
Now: A 3.6
